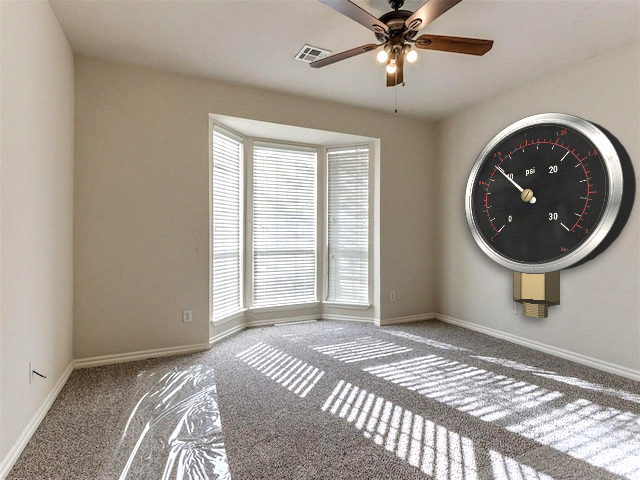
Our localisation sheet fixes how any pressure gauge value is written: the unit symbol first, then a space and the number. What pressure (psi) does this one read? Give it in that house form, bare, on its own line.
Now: psi 10
